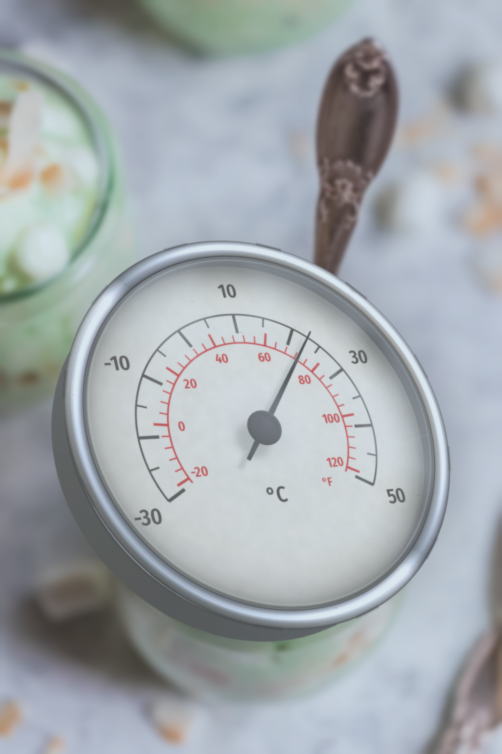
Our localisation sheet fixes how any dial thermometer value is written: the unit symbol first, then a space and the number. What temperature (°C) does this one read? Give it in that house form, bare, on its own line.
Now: °C 22.5
